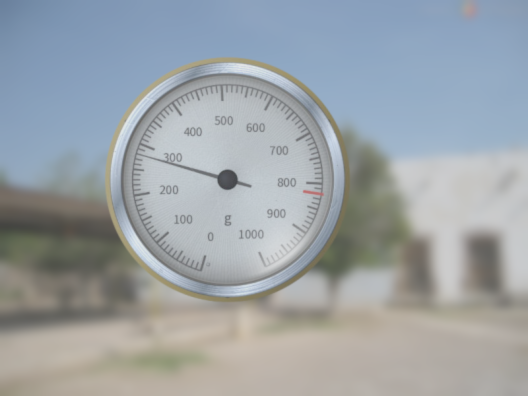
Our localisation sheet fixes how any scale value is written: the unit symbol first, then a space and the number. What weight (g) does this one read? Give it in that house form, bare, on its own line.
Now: g 280
